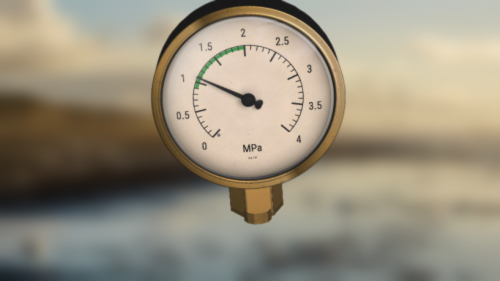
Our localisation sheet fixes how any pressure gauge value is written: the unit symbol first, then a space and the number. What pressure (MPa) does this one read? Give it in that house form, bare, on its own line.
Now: MPa 1.1
